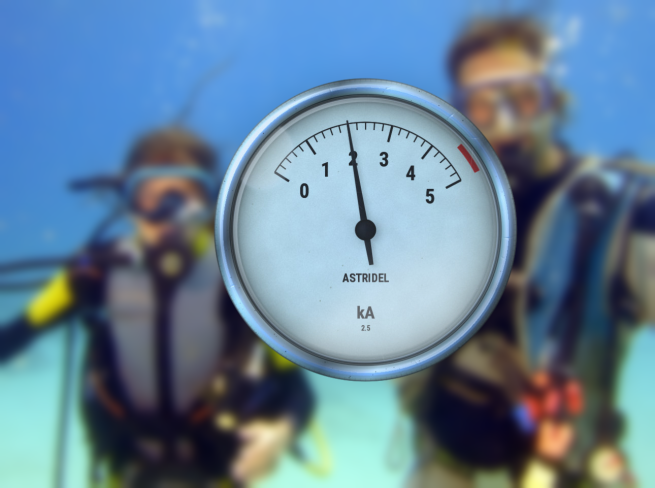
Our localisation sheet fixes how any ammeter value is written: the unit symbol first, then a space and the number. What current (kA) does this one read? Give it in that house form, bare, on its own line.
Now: kA 2
